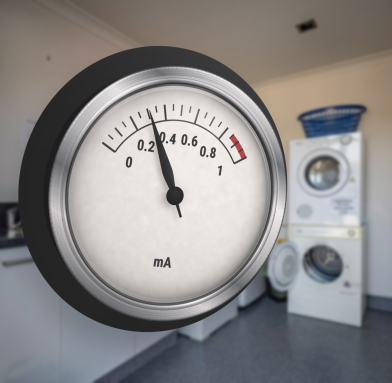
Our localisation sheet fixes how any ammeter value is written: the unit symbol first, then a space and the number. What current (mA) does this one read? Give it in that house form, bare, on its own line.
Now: mA 0.3
